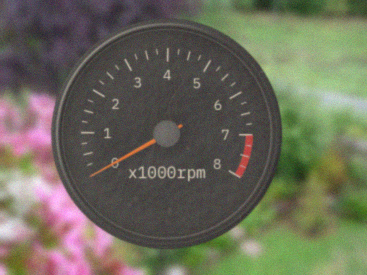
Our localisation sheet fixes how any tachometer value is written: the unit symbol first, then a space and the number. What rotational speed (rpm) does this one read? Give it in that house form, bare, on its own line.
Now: rpm 0
